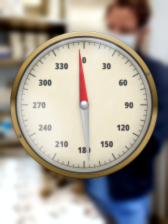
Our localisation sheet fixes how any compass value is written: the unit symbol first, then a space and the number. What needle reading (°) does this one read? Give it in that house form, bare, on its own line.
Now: ° 355
